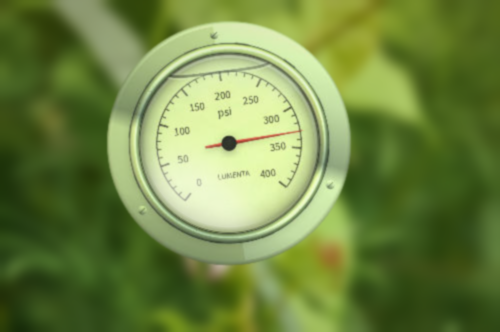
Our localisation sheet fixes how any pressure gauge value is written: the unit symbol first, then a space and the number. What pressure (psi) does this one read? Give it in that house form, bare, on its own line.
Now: psi 330
